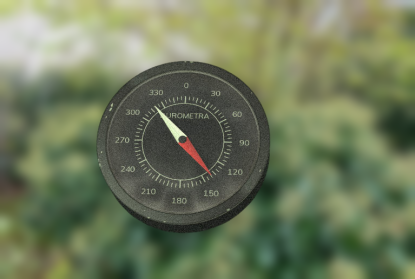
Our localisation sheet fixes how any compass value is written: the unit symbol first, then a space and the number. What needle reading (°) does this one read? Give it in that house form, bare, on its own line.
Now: ° 140
